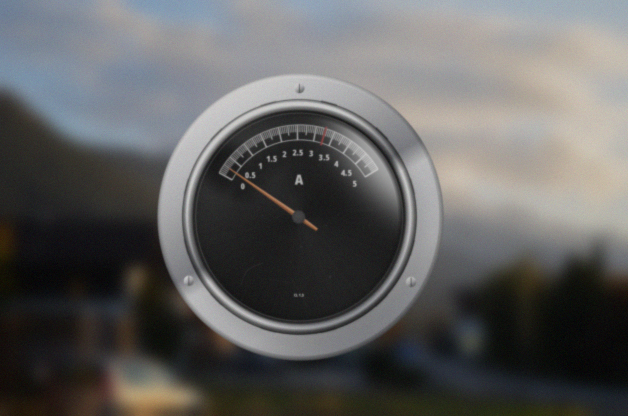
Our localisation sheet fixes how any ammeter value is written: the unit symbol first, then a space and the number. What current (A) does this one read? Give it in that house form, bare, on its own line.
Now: A 0.25
